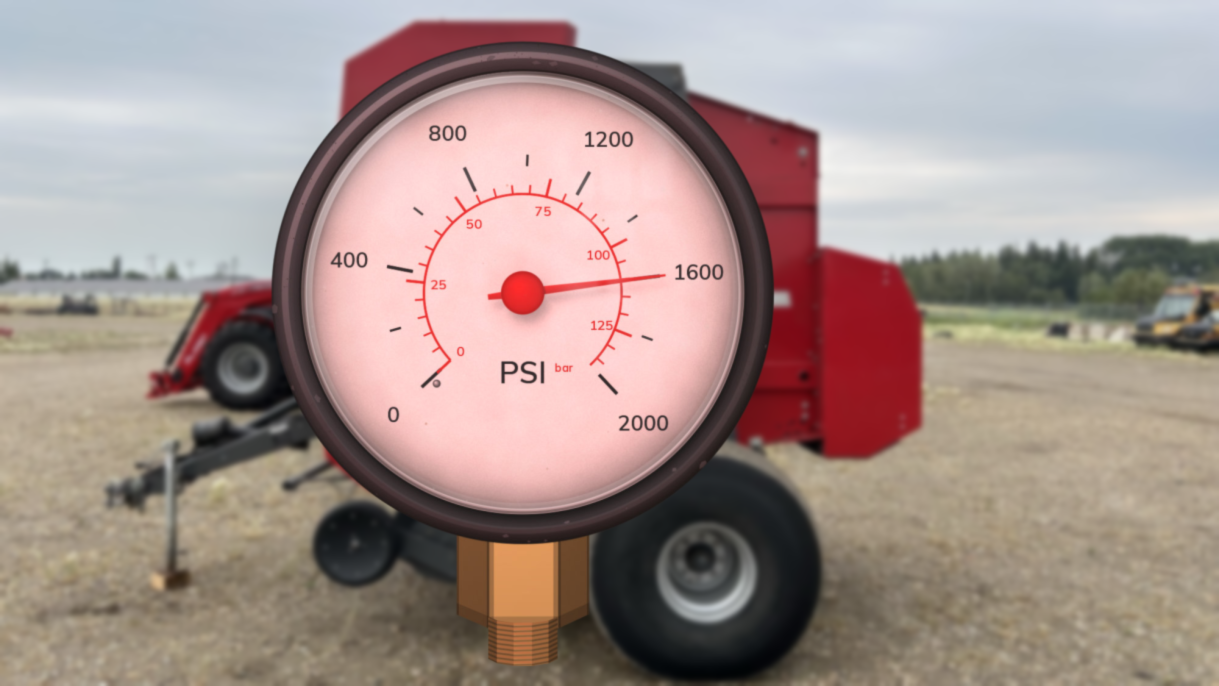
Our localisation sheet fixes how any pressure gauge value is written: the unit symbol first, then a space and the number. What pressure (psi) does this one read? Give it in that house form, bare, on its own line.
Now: psi 1600
